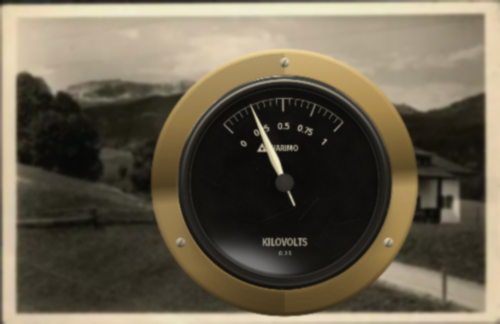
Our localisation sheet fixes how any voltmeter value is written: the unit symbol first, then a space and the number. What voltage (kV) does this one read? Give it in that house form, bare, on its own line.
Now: kV 0.25
